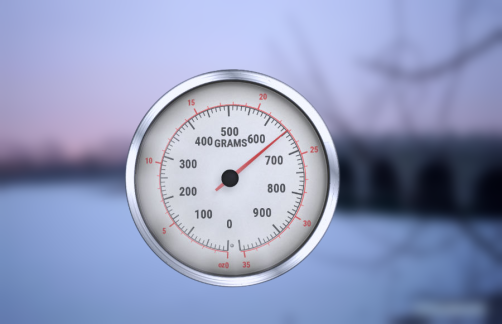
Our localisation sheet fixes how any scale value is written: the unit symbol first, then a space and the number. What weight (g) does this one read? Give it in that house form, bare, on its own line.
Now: g 650
